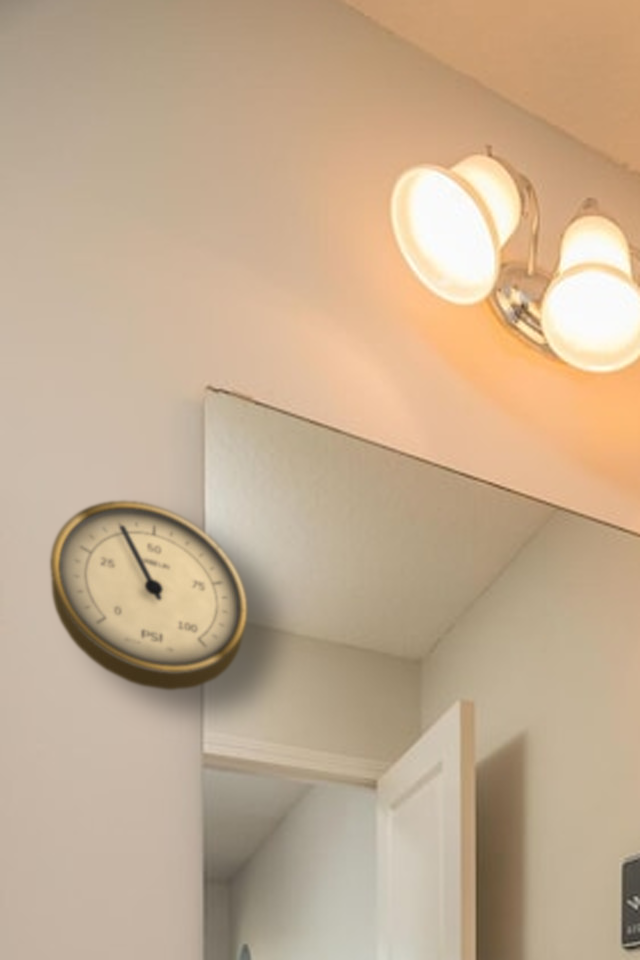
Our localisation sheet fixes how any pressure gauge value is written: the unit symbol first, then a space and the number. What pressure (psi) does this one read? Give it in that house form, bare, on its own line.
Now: psi 40
